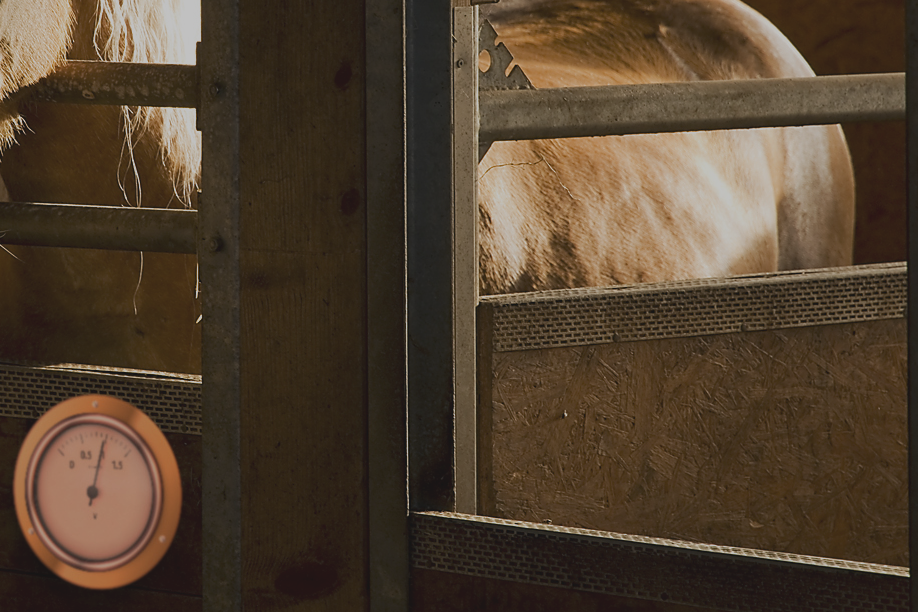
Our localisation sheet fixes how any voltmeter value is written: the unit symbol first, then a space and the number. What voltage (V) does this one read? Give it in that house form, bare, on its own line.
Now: V 1
